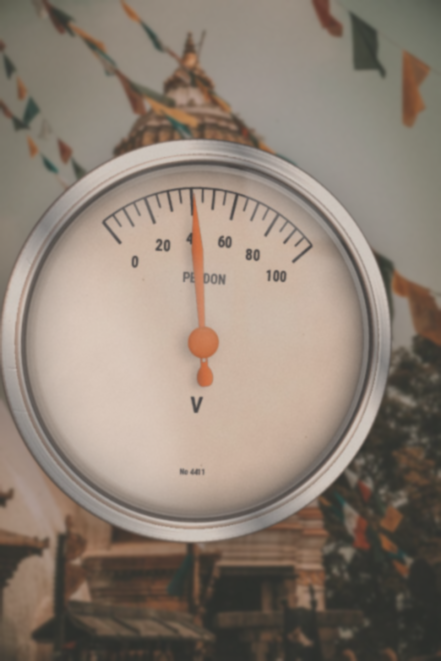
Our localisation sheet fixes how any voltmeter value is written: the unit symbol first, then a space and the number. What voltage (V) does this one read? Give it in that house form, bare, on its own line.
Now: V 40
